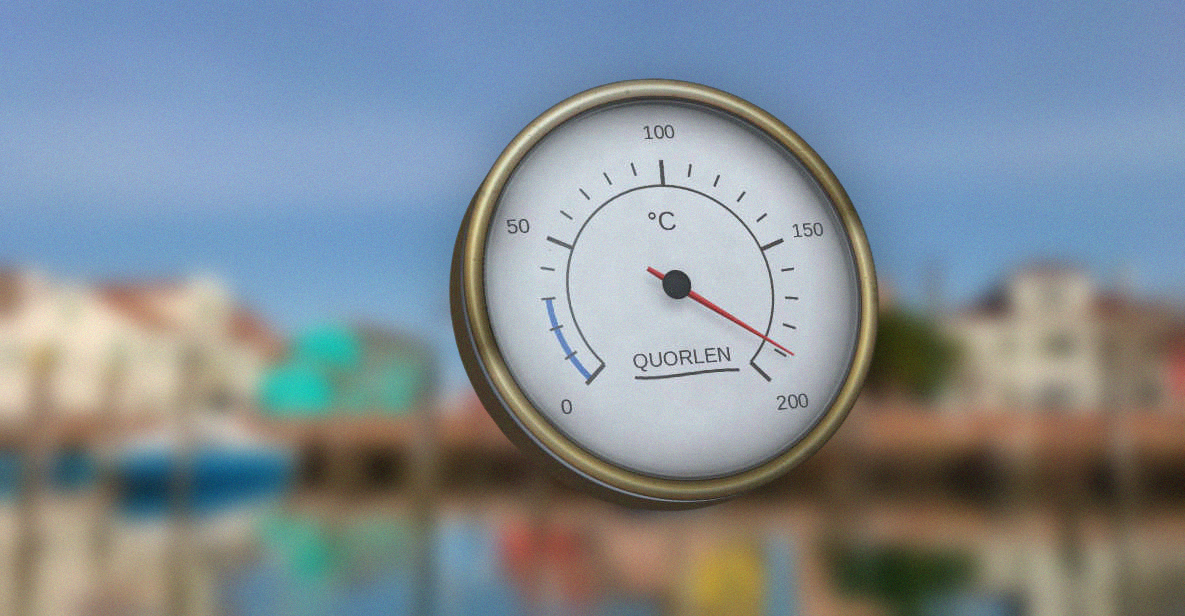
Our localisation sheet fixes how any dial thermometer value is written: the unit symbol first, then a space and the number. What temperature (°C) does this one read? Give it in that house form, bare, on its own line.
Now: °C 190
